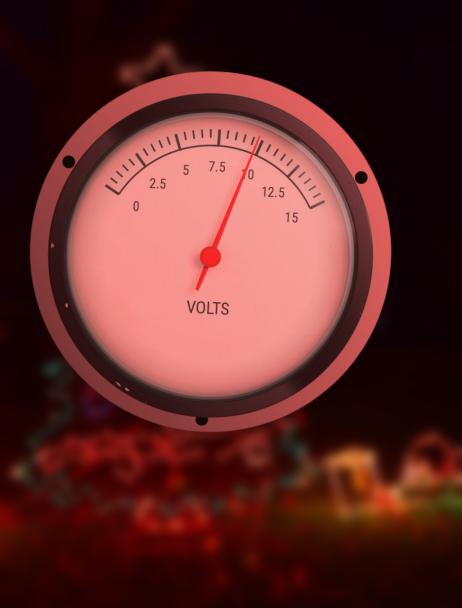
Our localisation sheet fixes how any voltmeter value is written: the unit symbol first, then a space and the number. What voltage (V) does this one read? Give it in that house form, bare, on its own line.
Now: V 9.75
